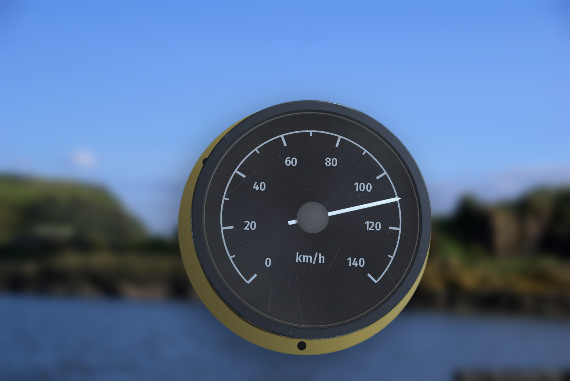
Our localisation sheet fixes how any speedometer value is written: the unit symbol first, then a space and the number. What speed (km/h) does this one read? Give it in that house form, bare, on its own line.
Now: km/h 110
